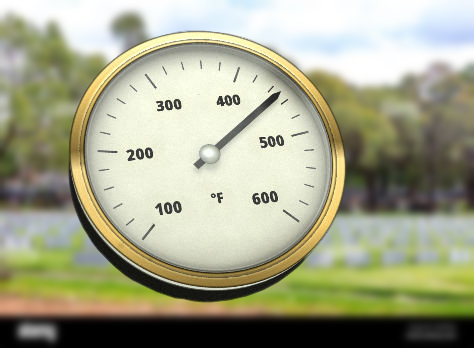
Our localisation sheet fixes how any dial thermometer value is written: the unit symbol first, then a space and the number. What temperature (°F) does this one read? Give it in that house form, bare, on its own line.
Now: °F 450
